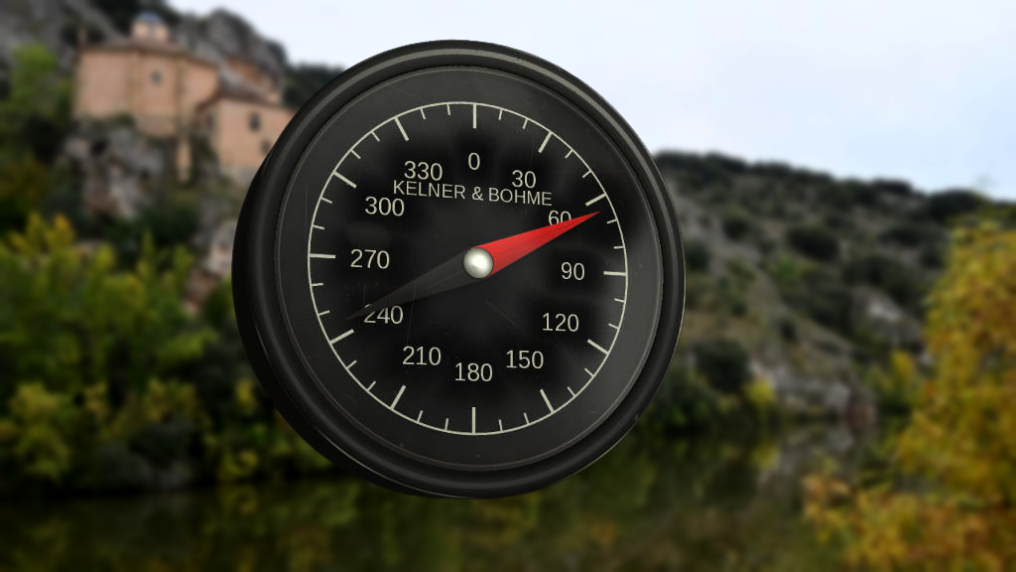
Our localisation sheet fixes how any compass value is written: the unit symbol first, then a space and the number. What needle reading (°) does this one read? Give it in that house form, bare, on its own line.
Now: ° 65
